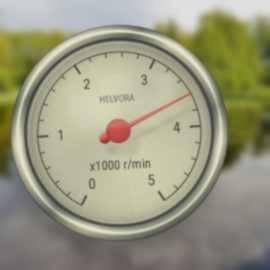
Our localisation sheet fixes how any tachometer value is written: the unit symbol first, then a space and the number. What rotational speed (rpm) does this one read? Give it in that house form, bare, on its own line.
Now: rpm 3600
